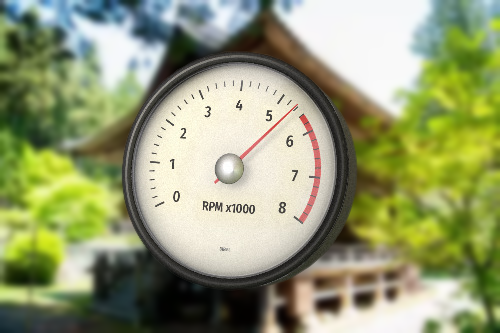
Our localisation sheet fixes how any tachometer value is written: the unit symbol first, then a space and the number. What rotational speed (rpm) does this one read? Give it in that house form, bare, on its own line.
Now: rpm 5400
